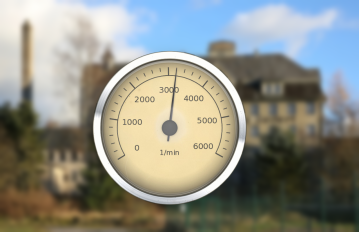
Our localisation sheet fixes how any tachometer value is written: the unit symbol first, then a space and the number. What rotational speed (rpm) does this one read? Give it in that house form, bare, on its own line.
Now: rpm 3200
